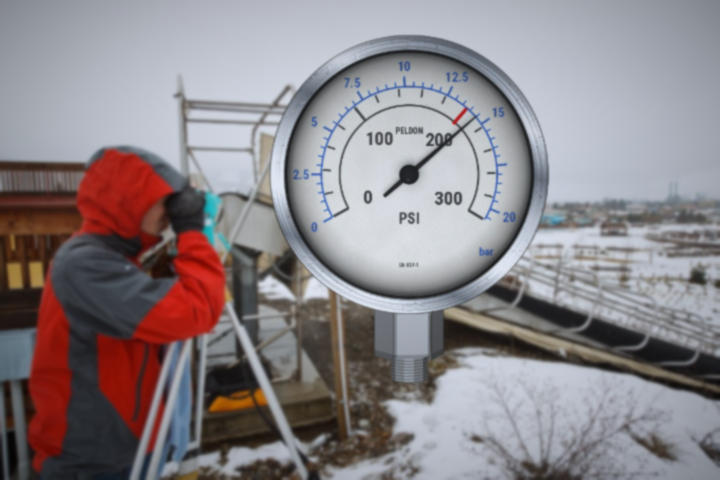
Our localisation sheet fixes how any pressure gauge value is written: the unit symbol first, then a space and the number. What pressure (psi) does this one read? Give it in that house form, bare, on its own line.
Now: psi 210
